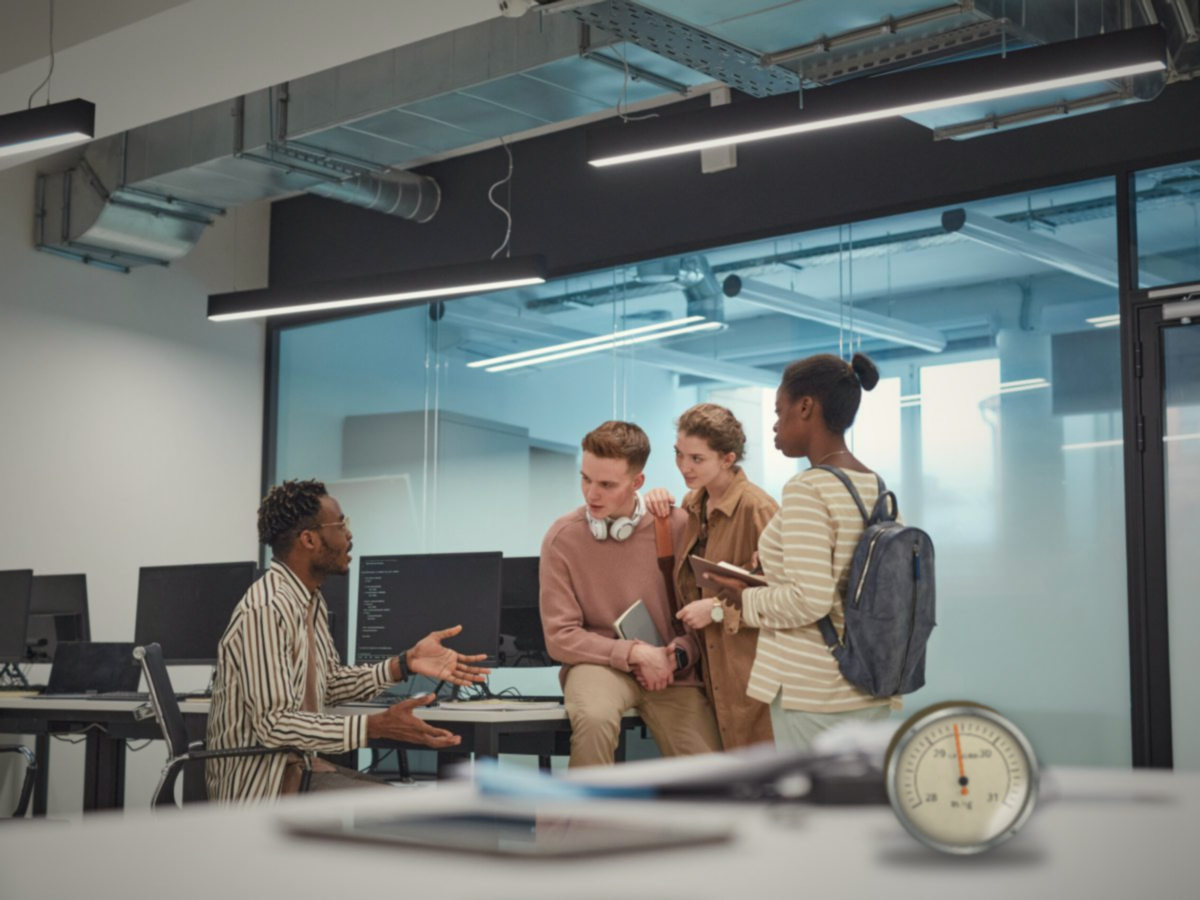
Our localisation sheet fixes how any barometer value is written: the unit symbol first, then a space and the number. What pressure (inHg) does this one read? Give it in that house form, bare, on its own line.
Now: inHg 29.4
